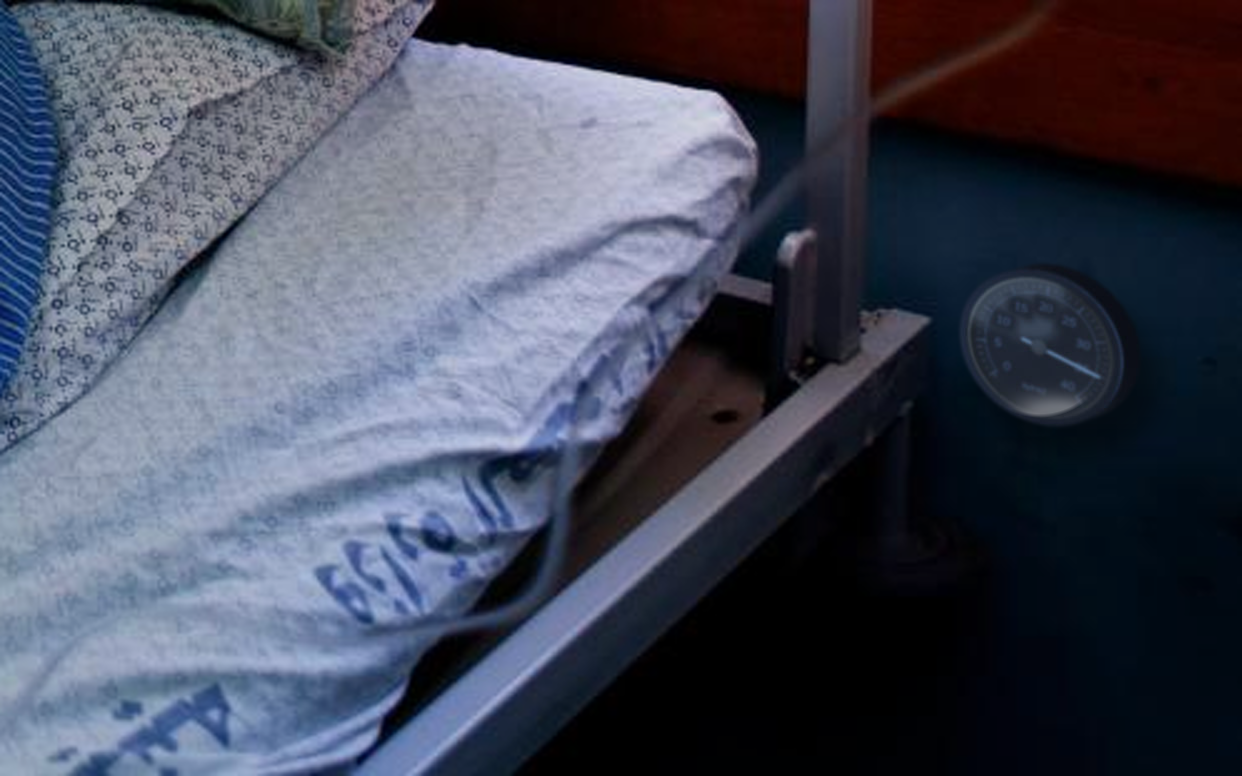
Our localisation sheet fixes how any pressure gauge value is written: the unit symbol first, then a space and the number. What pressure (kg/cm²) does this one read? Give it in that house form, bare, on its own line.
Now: kg/cm² 35
